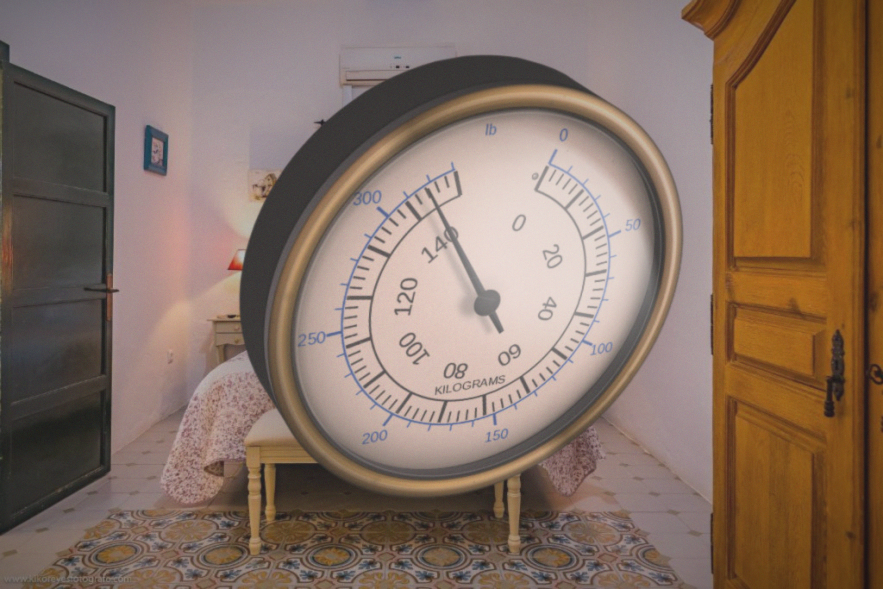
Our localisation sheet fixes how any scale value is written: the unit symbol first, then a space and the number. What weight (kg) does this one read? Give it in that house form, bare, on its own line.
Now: kg 144
